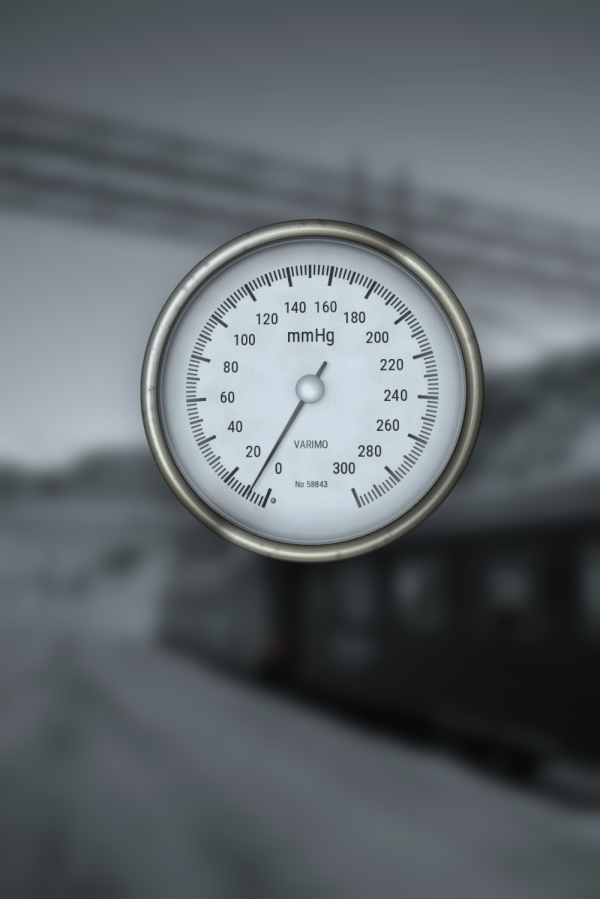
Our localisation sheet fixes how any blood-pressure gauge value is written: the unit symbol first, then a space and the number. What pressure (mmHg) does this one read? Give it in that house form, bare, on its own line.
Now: mmHg 8
